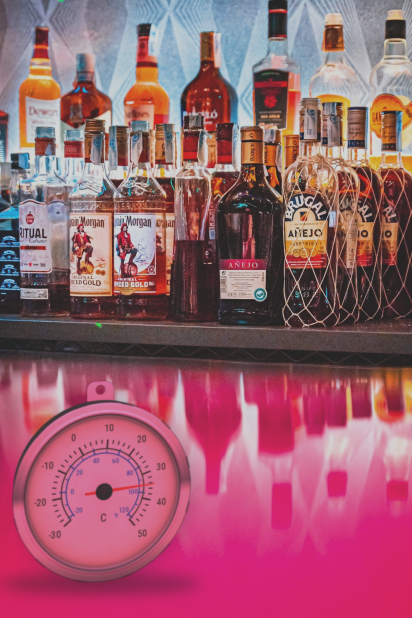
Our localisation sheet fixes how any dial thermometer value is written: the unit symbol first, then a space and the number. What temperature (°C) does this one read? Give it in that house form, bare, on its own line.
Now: °C 34
